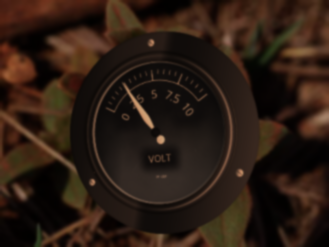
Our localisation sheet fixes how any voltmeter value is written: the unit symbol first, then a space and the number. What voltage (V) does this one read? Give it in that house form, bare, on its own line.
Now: V 2.5
